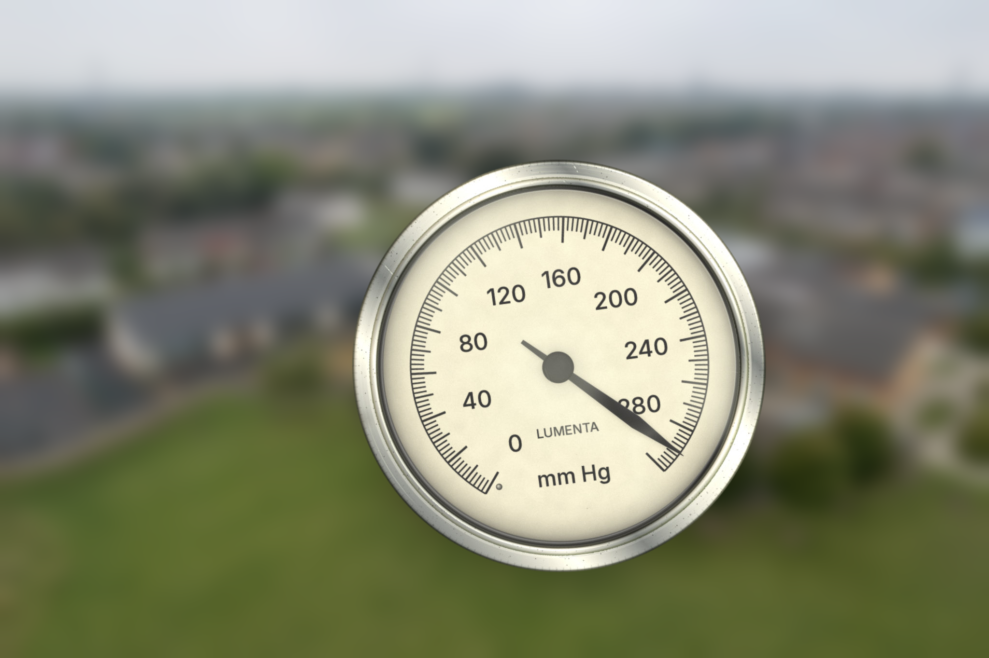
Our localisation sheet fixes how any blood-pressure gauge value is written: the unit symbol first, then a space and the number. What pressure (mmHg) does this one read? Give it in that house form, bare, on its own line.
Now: mmHg 290
